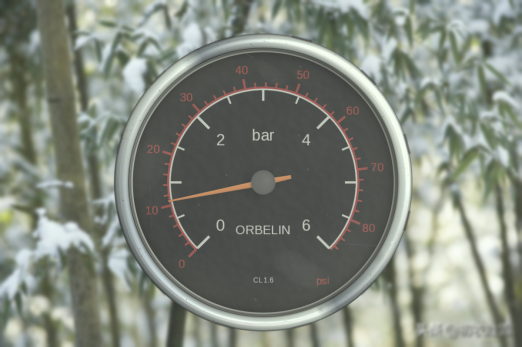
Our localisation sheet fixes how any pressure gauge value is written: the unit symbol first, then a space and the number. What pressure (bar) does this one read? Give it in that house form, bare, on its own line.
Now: bar 0.75
